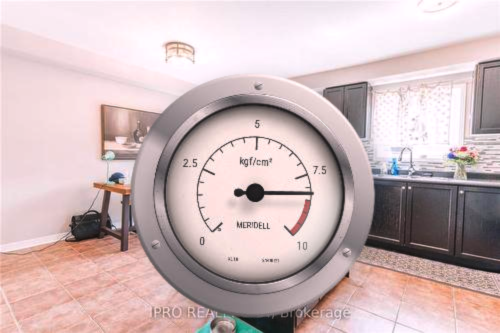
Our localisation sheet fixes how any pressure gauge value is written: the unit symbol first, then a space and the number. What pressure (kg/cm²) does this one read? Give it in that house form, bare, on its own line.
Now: kg/cm² 8.25
